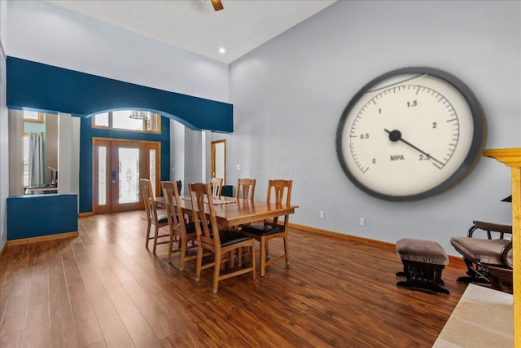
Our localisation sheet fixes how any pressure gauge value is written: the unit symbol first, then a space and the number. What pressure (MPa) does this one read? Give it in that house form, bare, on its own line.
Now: MPa 2.45
